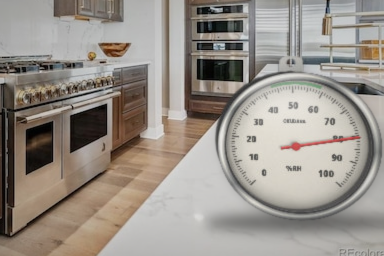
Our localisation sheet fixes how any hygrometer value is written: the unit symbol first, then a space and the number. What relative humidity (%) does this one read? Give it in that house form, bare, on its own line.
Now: % 80
